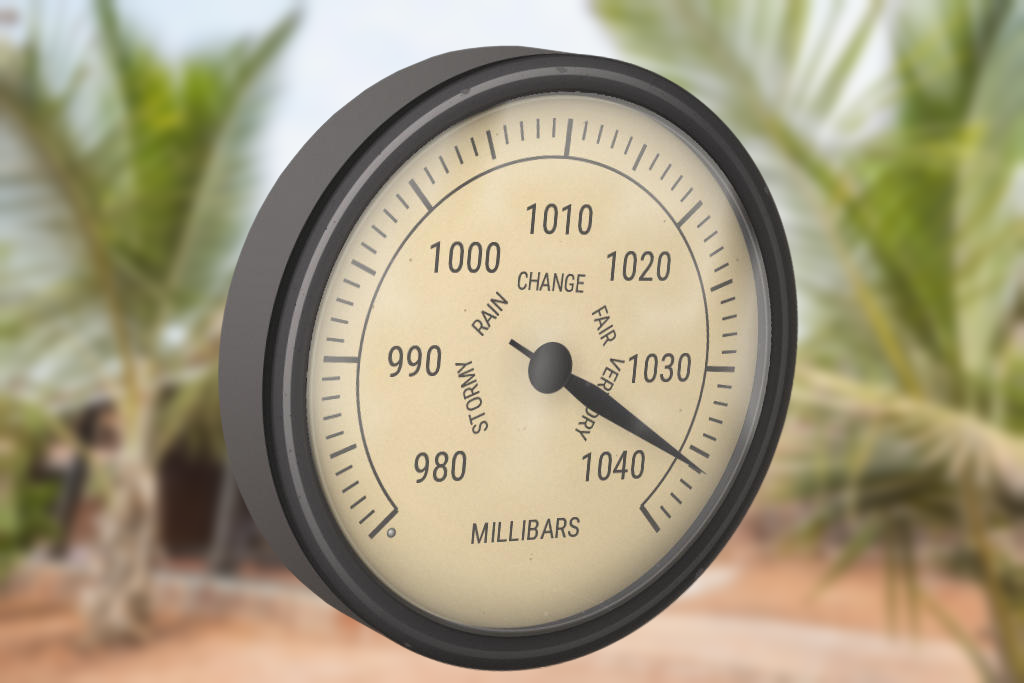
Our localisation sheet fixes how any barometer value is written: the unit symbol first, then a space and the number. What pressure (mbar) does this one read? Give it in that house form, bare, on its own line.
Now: mbar 1036
